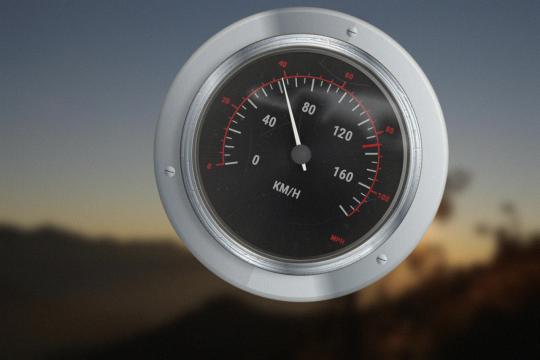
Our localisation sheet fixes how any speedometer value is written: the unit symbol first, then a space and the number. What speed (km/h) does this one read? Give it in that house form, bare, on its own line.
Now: km/h 62.5
